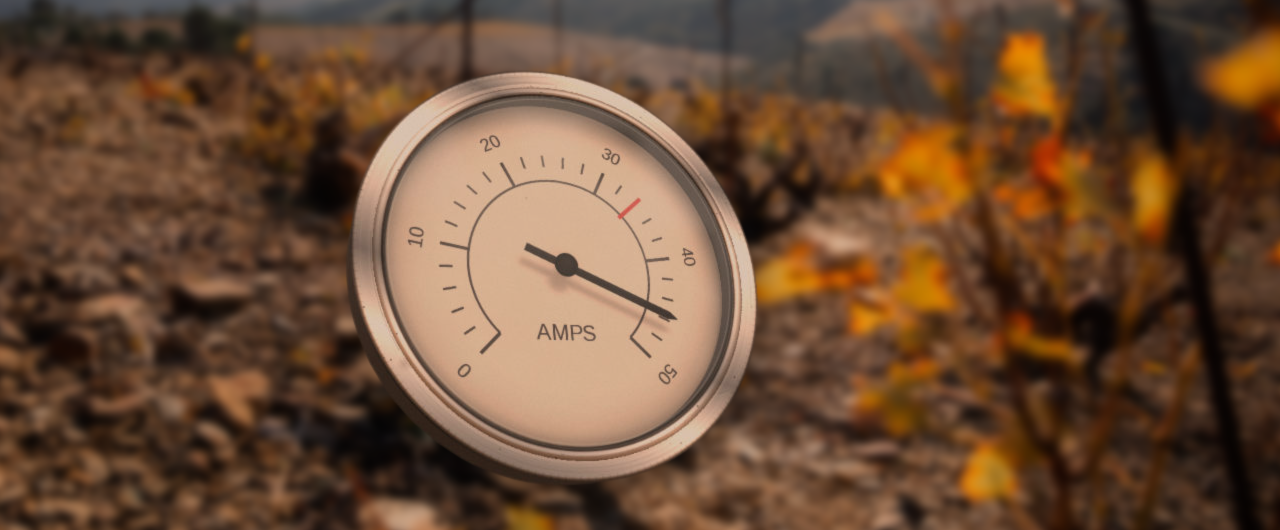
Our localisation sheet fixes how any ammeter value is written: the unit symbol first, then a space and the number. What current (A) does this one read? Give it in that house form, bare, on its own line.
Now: A 46
